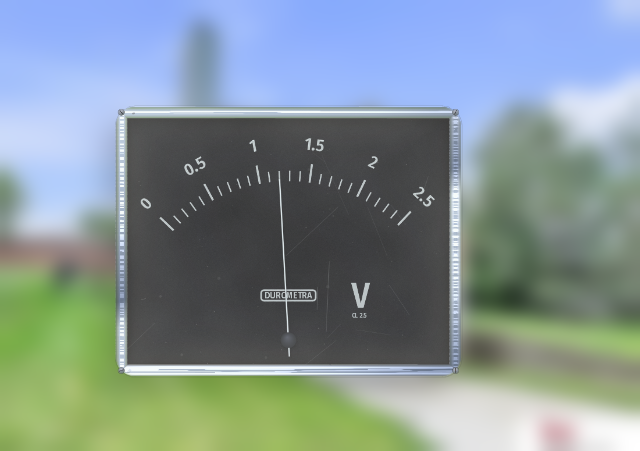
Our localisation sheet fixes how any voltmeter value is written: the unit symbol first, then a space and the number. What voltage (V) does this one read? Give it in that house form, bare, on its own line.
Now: V 1.2
